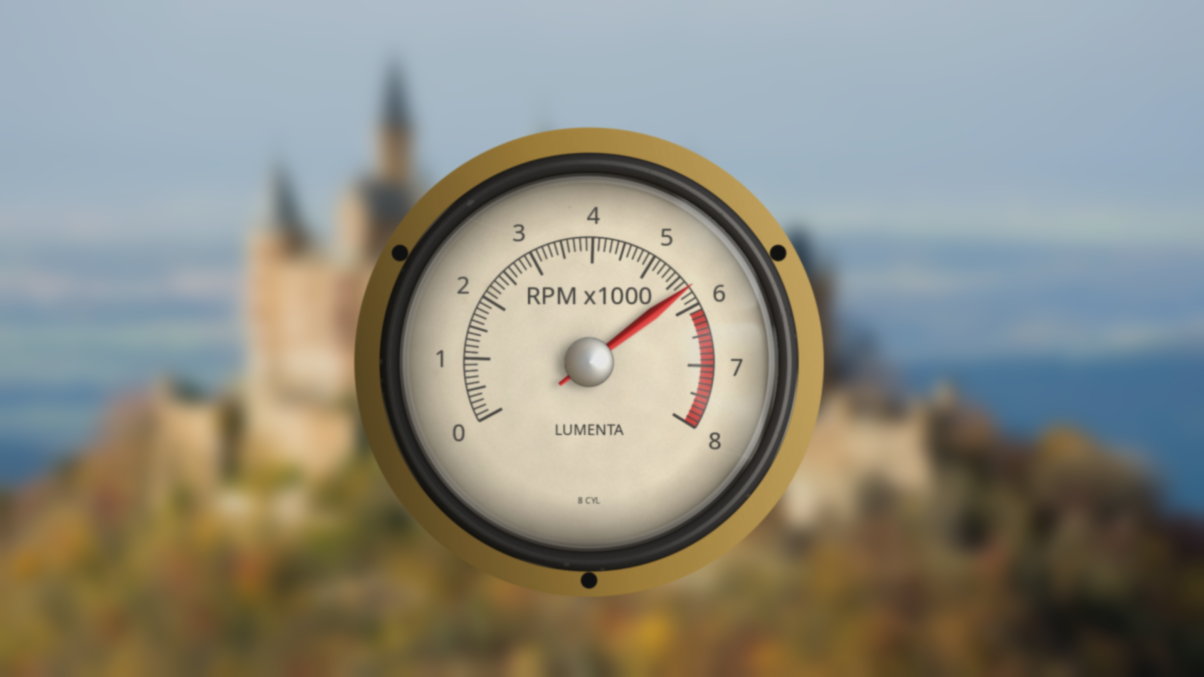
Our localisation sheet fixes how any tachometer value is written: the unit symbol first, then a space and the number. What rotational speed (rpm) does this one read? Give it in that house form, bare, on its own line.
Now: rpm 5700
